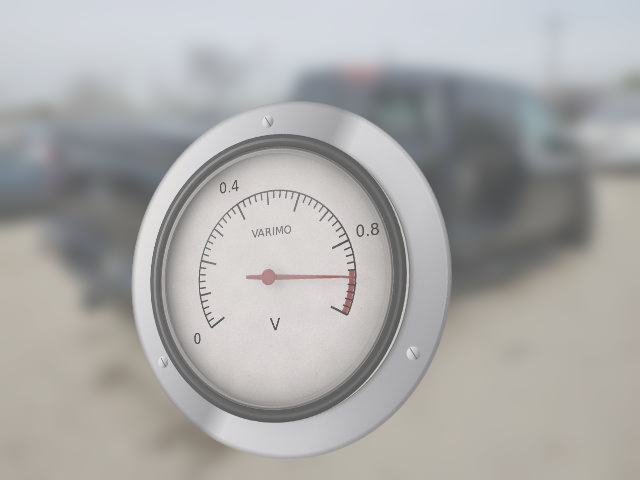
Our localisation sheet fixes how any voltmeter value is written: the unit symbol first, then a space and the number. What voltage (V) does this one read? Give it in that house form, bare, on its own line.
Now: V 0.9
